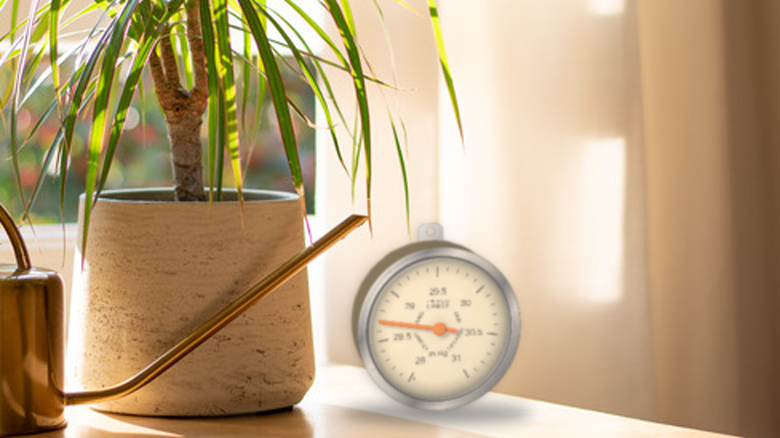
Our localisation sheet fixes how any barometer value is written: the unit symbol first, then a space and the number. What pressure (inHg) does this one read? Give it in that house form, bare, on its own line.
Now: inHg 28.7
